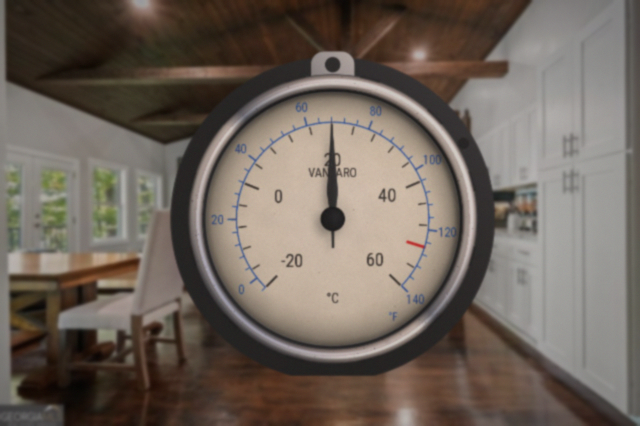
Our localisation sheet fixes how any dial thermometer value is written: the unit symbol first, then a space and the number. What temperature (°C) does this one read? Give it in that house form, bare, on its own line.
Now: °C 20
